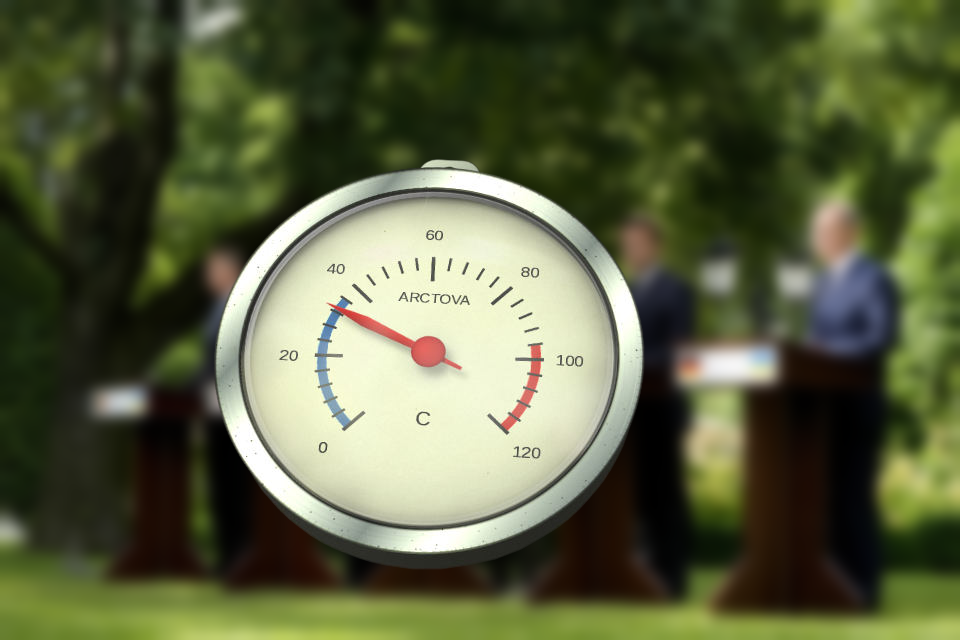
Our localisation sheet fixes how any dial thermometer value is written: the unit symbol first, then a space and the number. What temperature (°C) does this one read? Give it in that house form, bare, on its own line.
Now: °C 32
